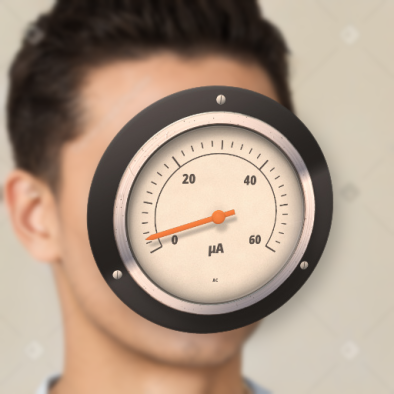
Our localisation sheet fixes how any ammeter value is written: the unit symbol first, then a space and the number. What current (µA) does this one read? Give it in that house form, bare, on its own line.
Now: µA 3
